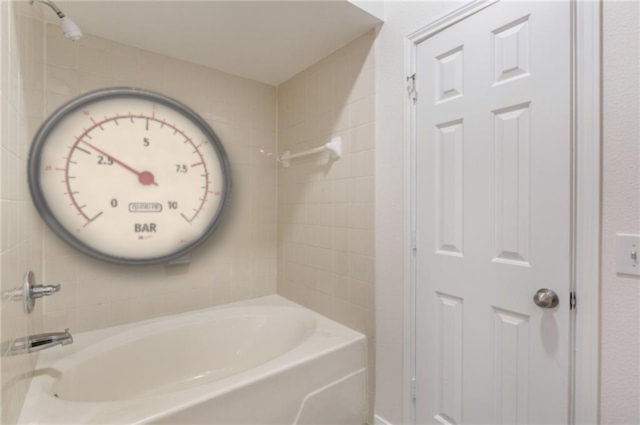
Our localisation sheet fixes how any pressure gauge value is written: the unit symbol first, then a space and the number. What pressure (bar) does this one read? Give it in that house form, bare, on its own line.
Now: bar 2.75
